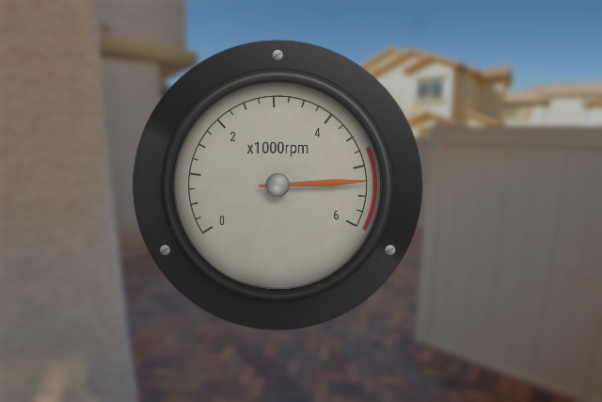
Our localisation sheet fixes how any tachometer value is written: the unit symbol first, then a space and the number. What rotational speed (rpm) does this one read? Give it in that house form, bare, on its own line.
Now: rpm 5250
